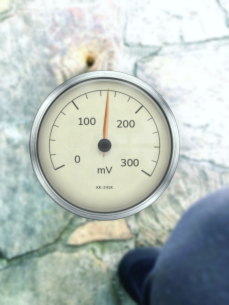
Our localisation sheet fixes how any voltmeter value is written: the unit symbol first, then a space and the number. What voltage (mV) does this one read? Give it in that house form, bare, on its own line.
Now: mV 150
